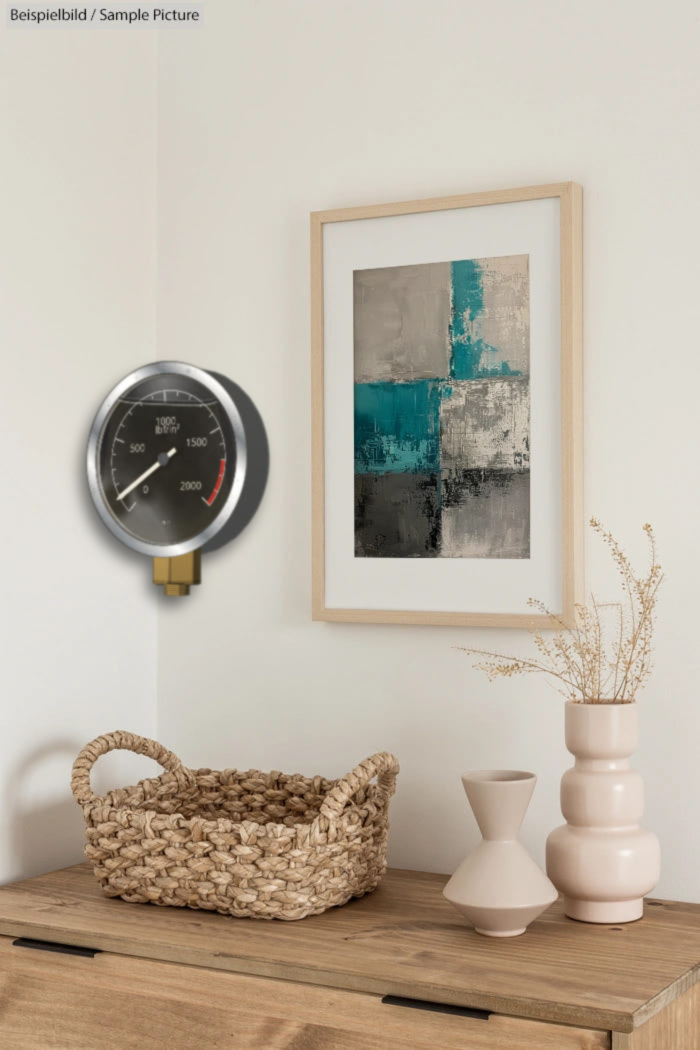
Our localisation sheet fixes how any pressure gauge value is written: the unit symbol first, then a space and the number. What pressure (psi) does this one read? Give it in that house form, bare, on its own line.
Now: psi 100
